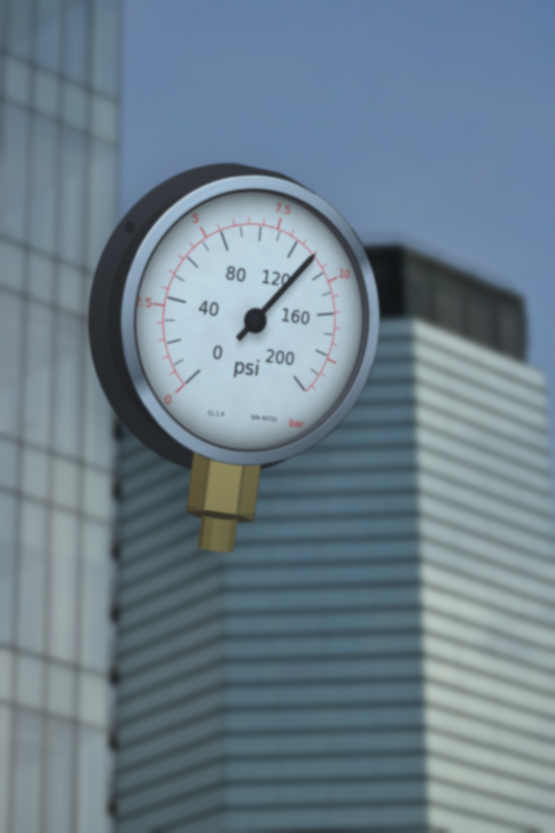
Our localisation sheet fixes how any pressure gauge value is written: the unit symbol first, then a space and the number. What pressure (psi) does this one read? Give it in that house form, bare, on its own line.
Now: psi 130
